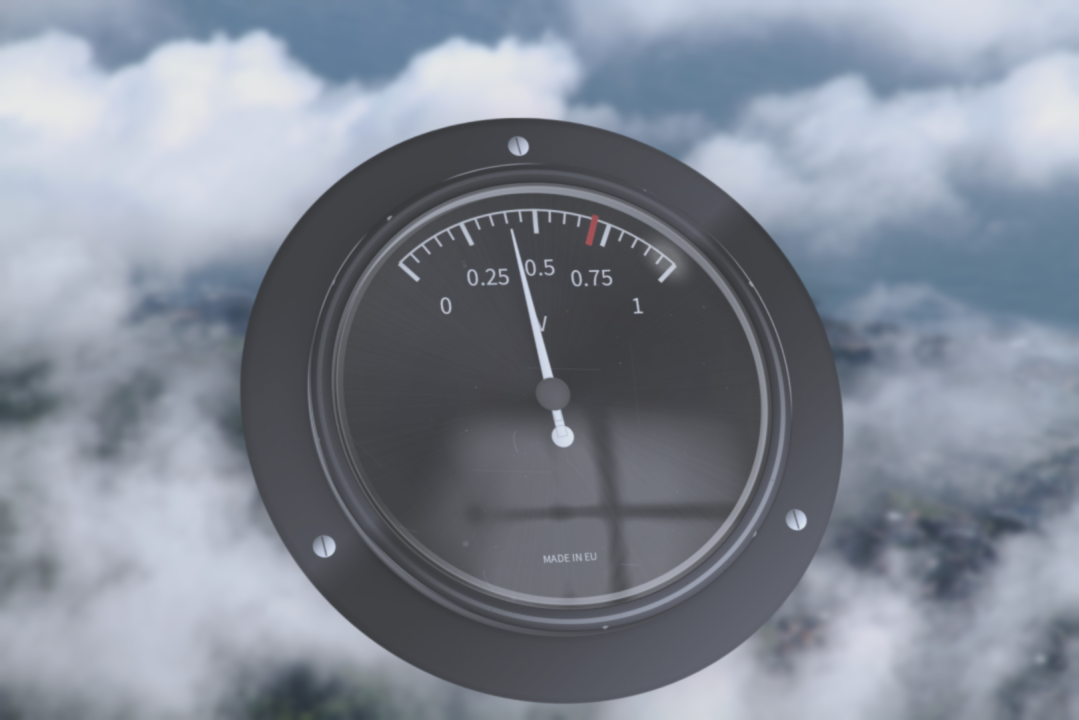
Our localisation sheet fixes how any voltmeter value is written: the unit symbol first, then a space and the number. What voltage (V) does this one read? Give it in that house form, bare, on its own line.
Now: V 0.4
